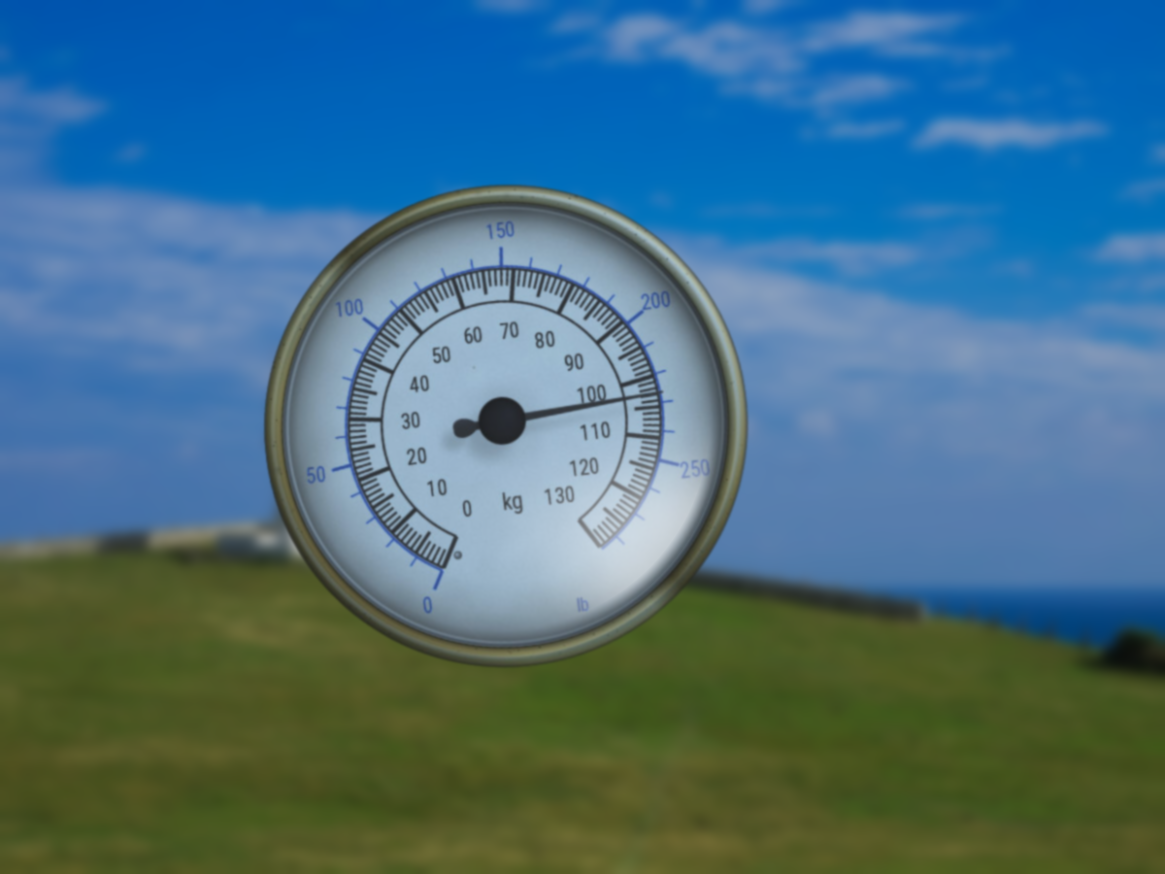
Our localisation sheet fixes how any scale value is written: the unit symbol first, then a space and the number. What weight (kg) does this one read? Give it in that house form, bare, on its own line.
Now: kg 103
